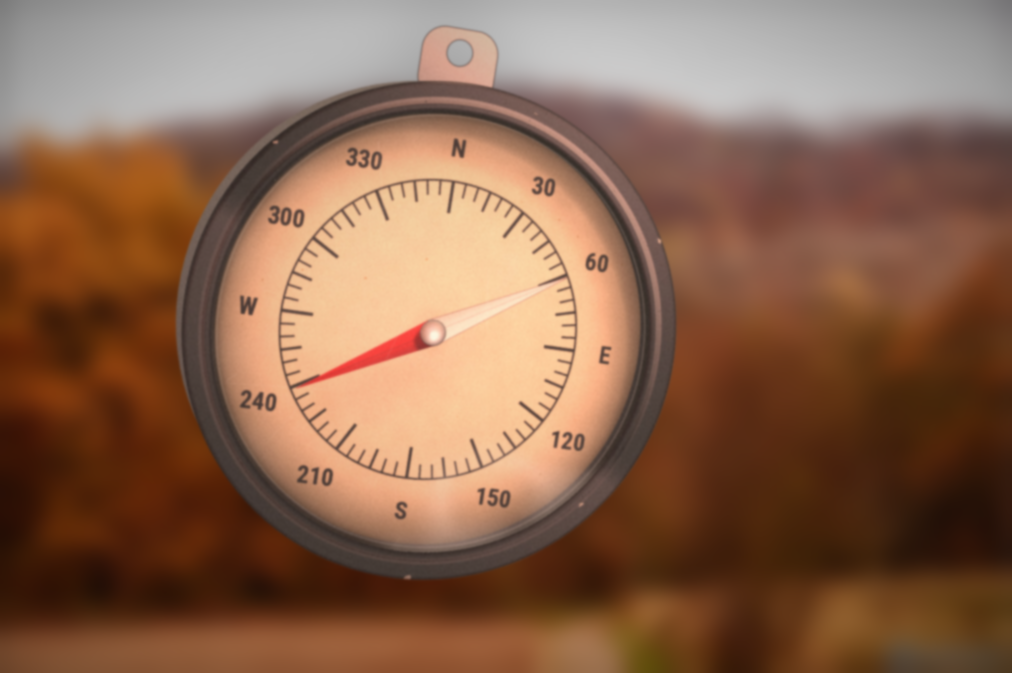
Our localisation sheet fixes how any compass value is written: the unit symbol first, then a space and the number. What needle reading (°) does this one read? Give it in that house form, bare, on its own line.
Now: ° 240
